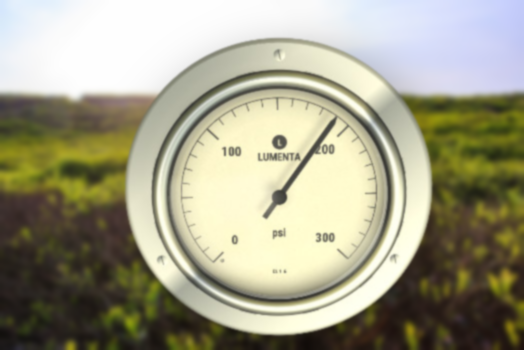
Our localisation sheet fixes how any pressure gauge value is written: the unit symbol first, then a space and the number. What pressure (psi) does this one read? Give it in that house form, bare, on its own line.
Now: psi 190
